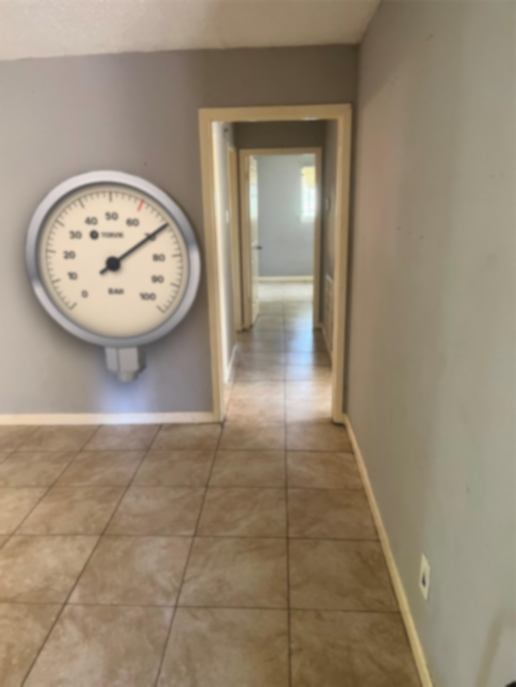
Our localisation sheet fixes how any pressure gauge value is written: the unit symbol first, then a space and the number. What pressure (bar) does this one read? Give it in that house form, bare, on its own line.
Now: bar 70
